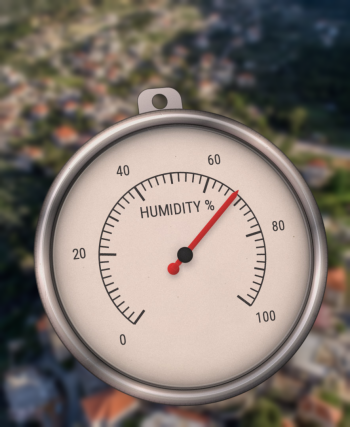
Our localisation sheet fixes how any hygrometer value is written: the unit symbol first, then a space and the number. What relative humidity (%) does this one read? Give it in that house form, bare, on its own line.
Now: % 68
